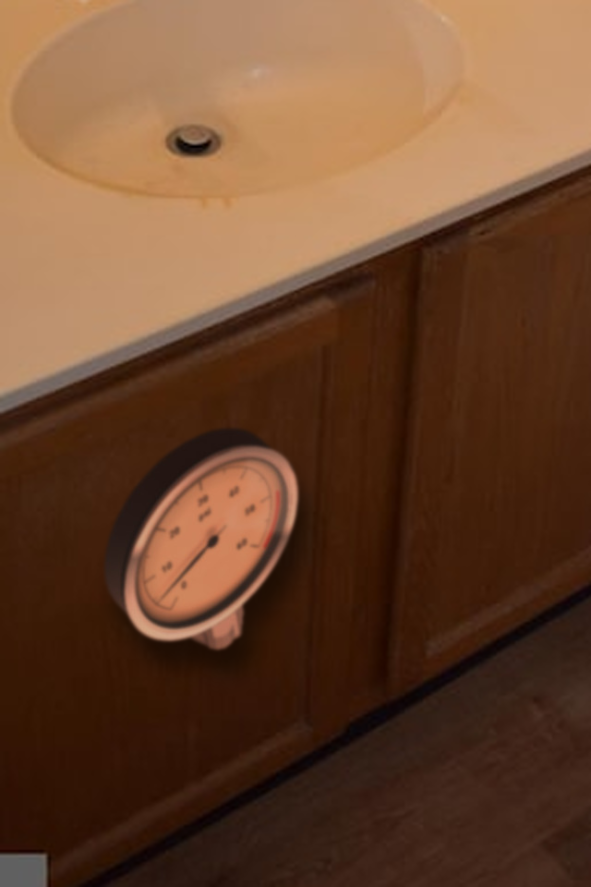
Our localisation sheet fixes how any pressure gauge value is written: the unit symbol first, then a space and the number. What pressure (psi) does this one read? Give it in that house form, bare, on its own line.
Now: psi 5
